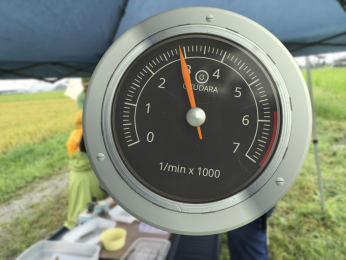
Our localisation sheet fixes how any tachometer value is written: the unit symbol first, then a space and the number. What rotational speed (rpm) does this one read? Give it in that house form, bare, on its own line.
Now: rpm 2900
